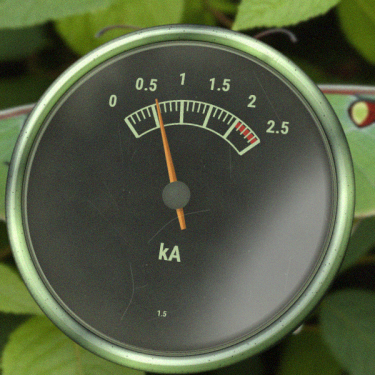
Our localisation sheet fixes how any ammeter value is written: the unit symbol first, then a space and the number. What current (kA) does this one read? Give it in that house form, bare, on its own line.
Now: kA 0.6
